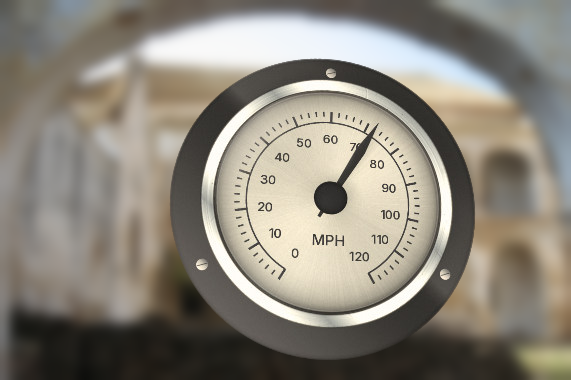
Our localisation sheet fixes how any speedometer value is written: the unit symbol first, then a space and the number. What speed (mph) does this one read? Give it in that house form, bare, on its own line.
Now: mph 72
